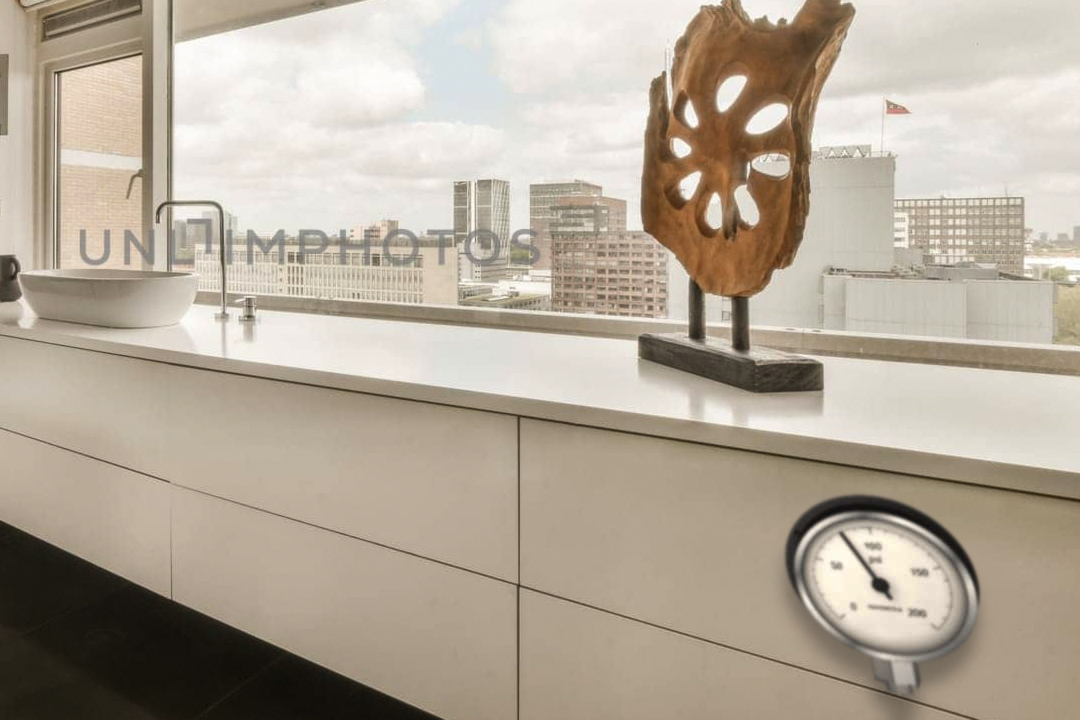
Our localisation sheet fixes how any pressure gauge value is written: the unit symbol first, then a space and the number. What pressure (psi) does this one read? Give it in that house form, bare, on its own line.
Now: psi 80
